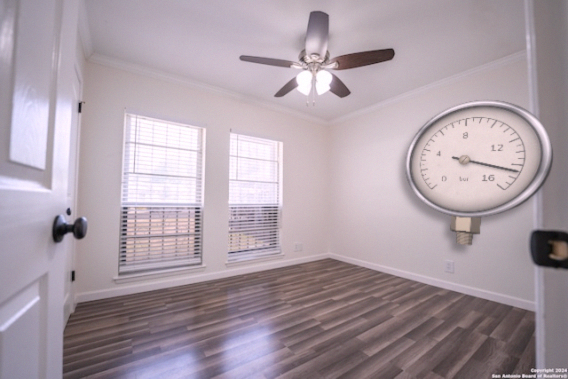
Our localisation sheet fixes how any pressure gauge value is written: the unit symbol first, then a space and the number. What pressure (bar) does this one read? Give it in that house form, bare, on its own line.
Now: bar 14.5
